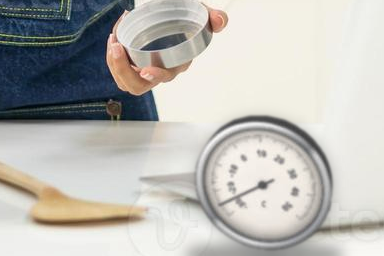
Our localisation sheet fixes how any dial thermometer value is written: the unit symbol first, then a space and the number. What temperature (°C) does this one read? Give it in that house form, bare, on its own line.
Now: °C -25
